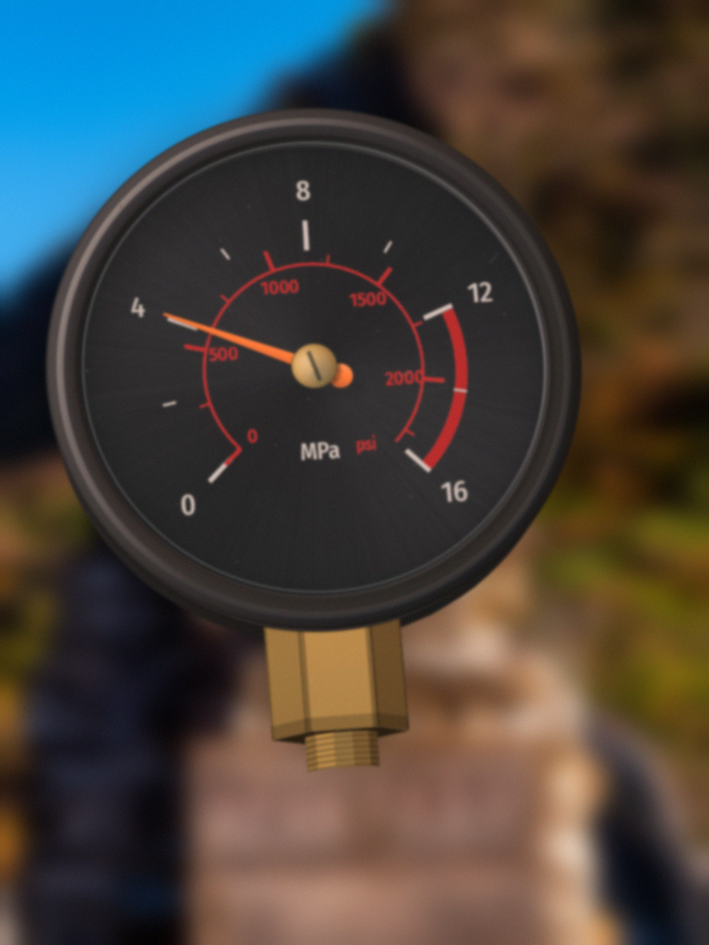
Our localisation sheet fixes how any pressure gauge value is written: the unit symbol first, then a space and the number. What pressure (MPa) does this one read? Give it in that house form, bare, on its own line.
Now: MPa 4
